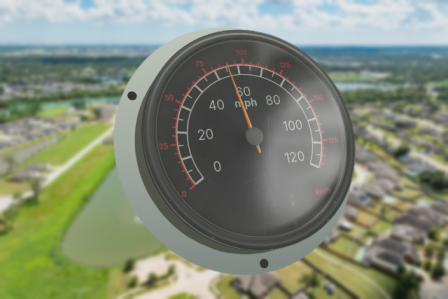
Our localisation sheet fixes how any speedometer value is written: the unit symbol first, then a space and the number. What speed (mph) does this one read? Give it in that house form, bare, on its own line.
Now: mph 55
